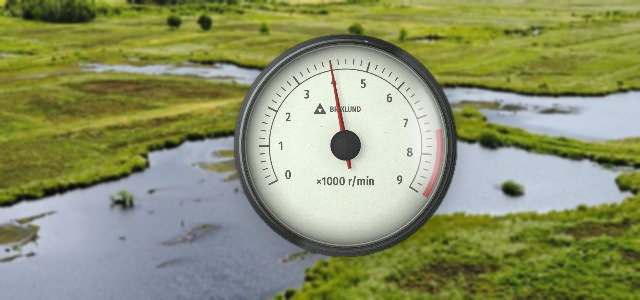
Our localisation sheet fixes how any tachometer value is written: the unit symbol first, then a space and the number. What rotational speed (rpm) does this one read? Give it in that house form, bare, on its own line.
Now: rpm 4000
